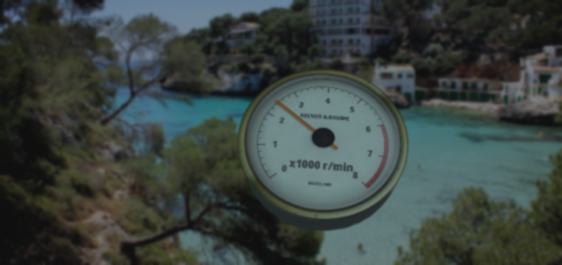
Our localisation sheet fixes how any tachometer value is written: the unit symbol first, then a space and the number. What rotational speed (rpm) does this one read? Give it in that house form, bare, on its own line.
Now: rpm 2400
